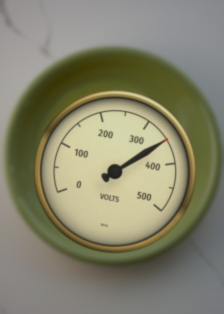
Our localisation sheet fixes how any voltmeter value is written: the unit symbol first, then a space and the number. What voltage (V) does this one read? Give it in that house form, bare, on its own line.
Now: V 350
